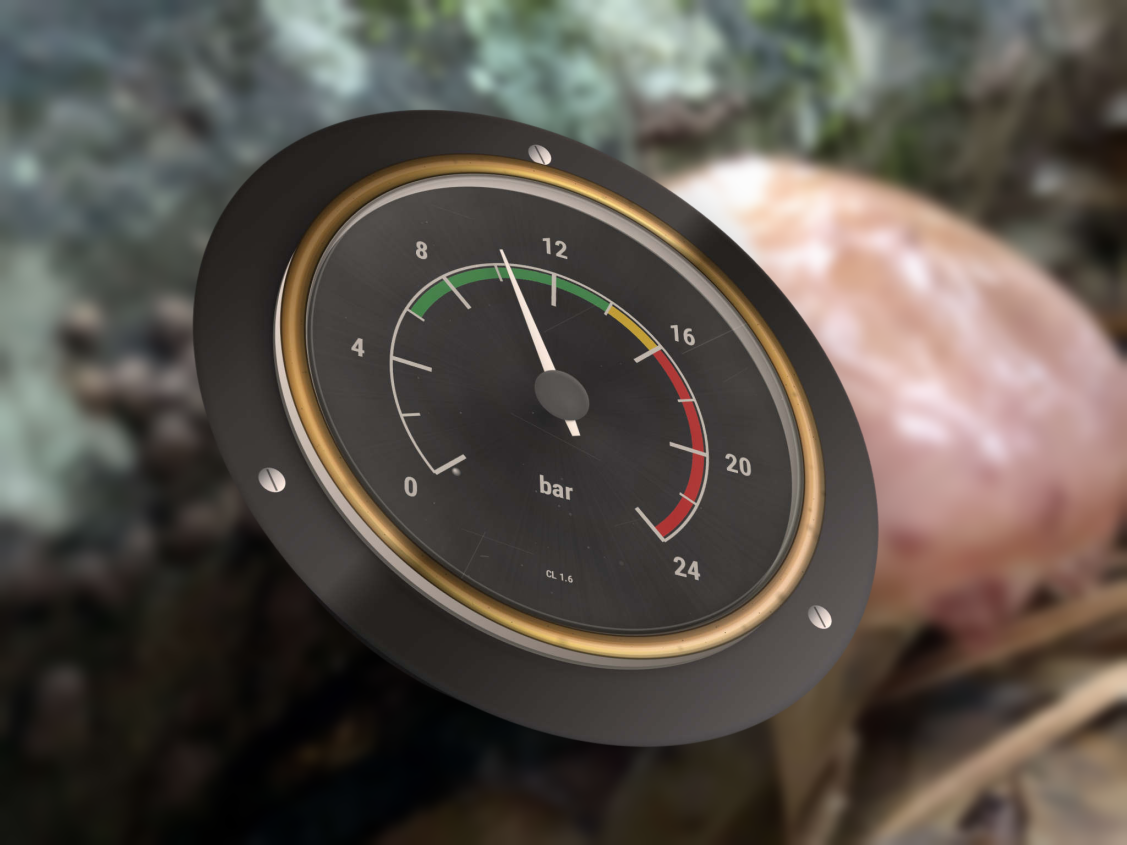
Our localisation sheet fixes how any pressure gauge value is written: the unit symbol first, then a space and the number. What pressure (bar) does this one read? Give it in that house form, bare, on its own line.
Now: bar 10
